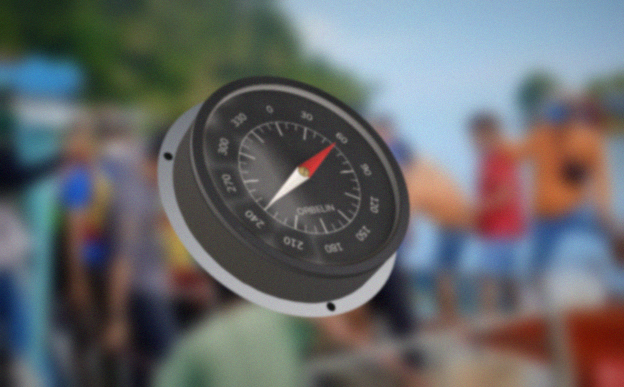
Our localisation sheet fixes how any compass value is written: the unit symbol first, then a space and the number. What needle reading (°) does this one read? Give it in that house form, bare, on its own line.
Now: ° 60
